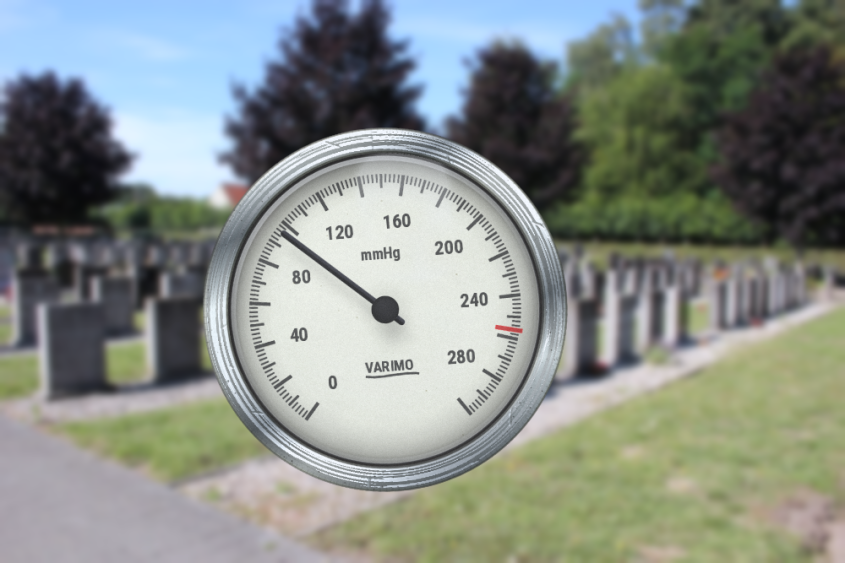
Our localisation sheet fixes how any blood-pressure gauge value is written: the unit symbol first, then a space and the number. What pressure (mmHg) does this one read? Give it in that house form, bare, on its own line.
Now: mmHg 96
